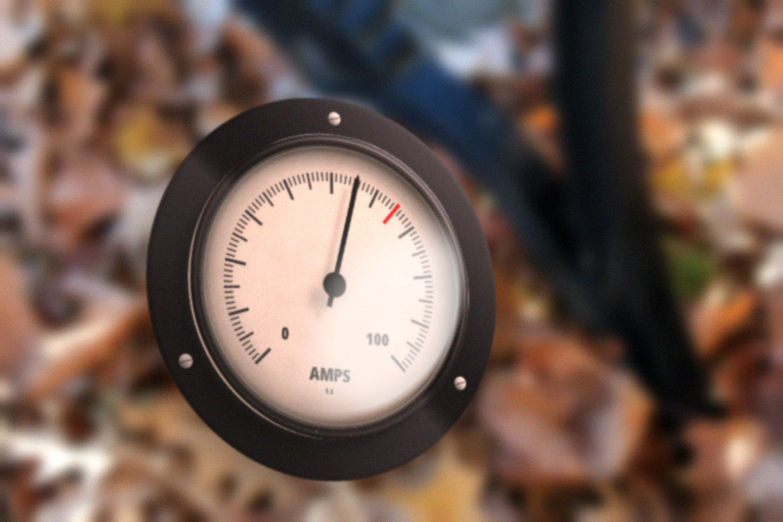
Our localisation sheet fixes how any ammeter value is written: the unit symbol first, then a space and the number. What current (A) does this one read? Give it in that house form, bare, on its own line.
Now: A 55
